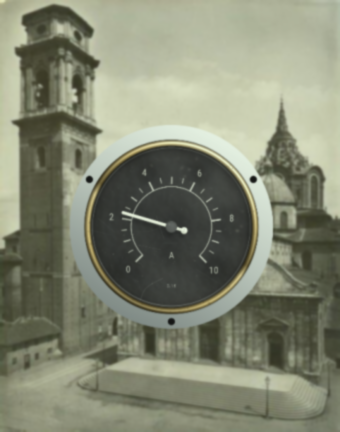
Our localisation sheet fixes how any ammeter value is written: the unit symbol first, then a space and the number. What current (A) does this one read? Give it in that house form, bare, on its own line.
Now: A 2.25
